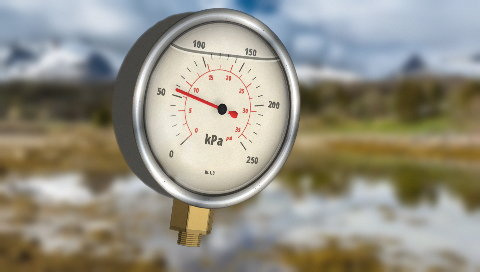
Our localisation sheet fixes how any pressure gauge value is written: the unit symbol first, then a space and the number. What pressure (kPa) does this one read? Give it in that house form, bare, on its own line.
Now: kPa 55
